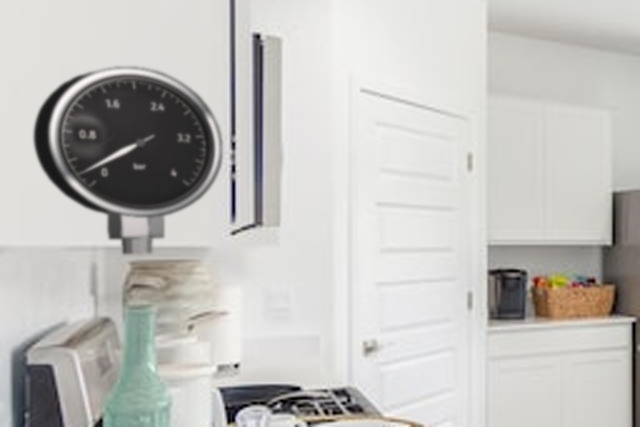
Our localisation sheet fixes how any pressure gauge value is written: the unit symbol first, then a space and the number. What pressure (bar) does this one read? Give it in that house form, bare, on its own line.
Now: bar 0.2
